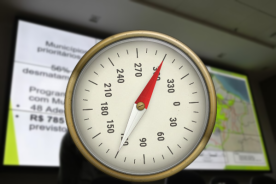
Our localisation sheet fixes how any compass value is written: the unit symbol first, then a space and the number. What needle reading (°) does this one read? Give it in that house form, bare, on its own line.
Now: ° 300
